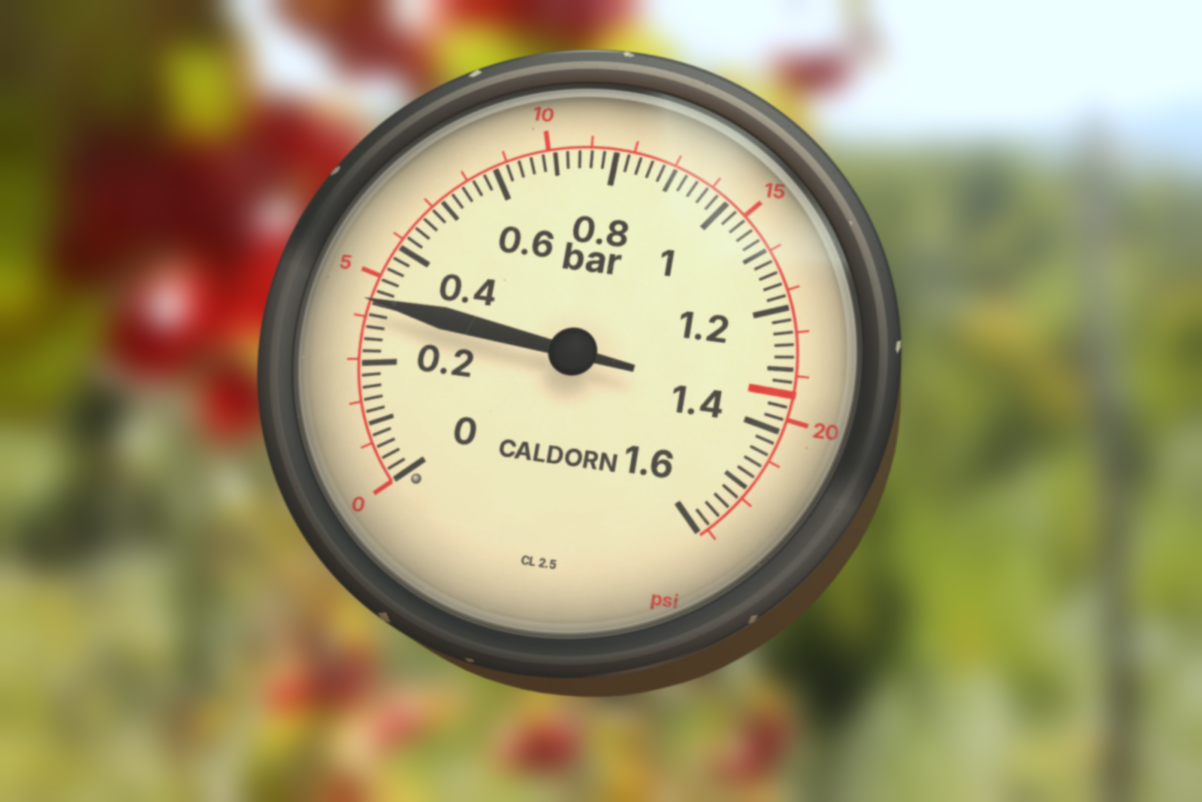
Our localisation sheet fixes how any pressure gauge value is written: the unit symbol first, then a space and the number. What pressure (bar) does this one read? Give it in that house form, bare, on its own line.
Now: bar 0.3
